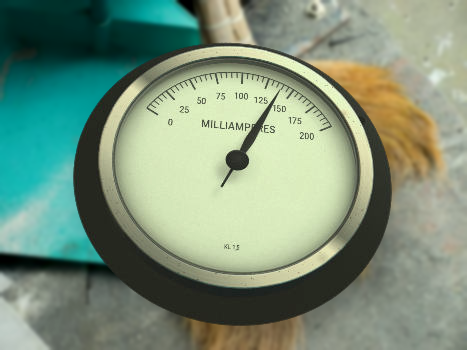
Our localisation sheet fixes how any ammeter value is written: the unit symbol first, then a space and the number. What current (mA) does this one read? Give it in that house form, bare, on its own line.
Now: mA 140
